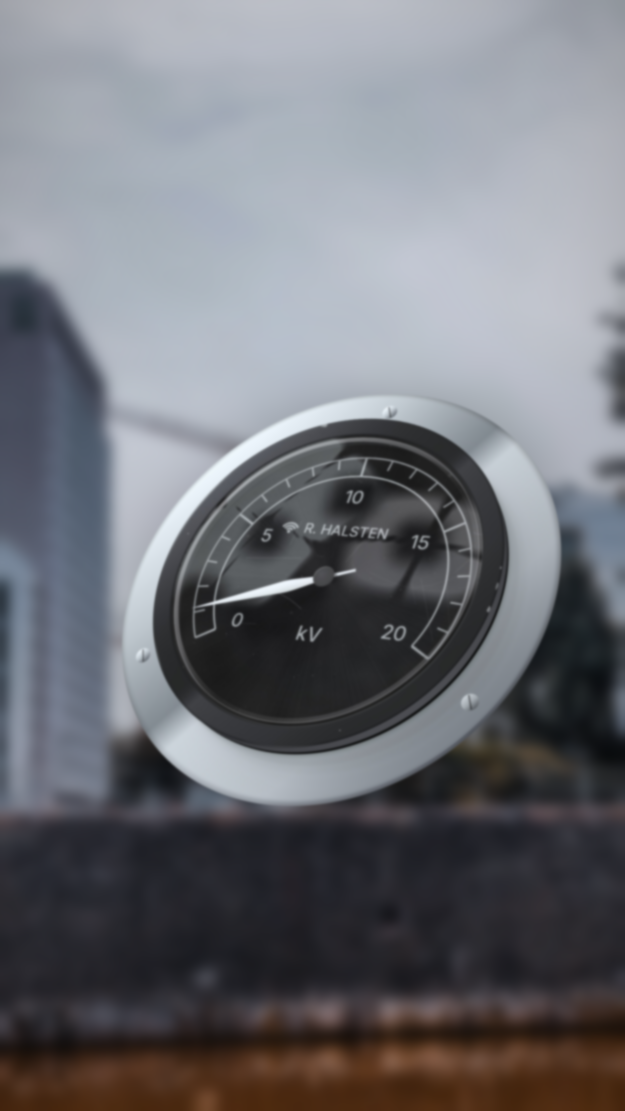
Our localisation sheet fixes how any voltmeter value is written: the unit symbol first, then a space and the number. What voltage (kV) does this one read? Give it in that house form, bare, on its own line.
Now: kV 1
